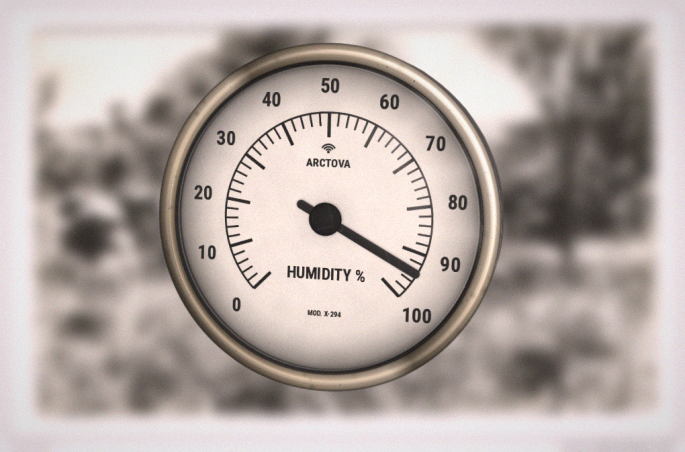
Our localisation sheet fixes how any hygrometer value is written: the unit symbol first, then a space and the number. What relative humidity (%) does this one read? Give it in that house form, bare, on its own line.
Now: % 94
